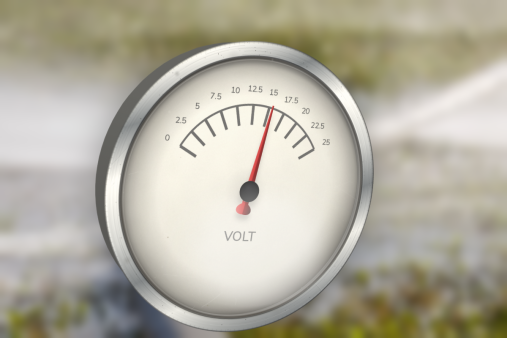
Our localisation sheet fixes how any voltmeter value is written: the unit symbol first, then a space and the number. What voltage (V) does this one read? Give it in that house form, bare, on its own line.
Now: V 15
